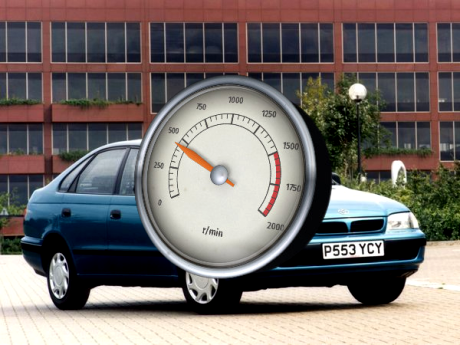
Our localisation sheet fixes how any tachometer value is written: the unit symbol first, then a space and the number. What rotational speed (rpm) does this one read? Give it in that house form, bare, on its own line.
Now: rpm 450
